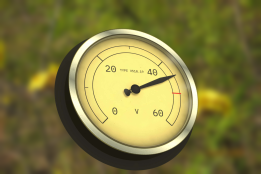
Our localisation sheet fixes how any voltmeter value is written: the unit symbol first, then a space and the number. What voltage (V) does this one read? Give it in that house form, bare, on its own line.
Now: V 45
